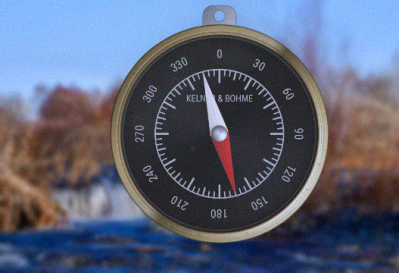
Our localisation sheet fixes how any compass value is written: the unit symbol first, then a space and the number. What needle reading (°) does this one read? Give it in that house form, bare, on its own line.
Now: ° 165
